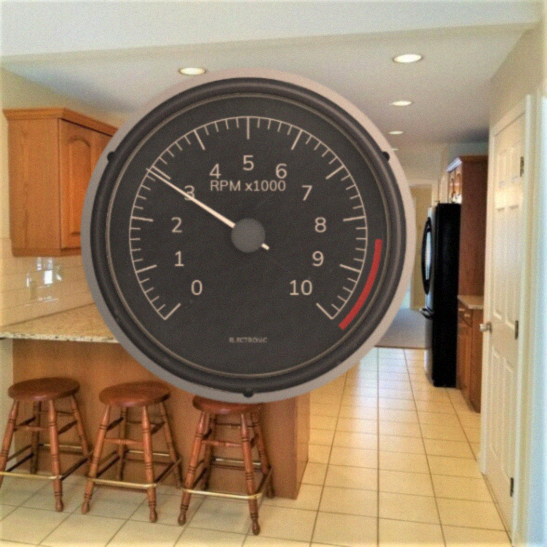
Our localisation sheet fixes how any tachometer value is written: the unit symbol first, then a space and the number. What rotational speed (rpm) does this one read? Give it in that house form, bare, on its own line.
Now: rpm 2900
